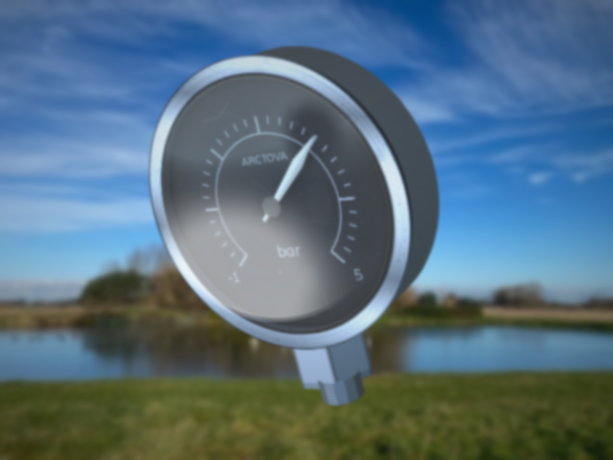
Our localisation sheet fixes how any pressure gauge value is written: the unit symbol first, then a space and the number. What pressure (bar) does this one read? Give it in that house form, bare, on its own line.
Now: bar 3
